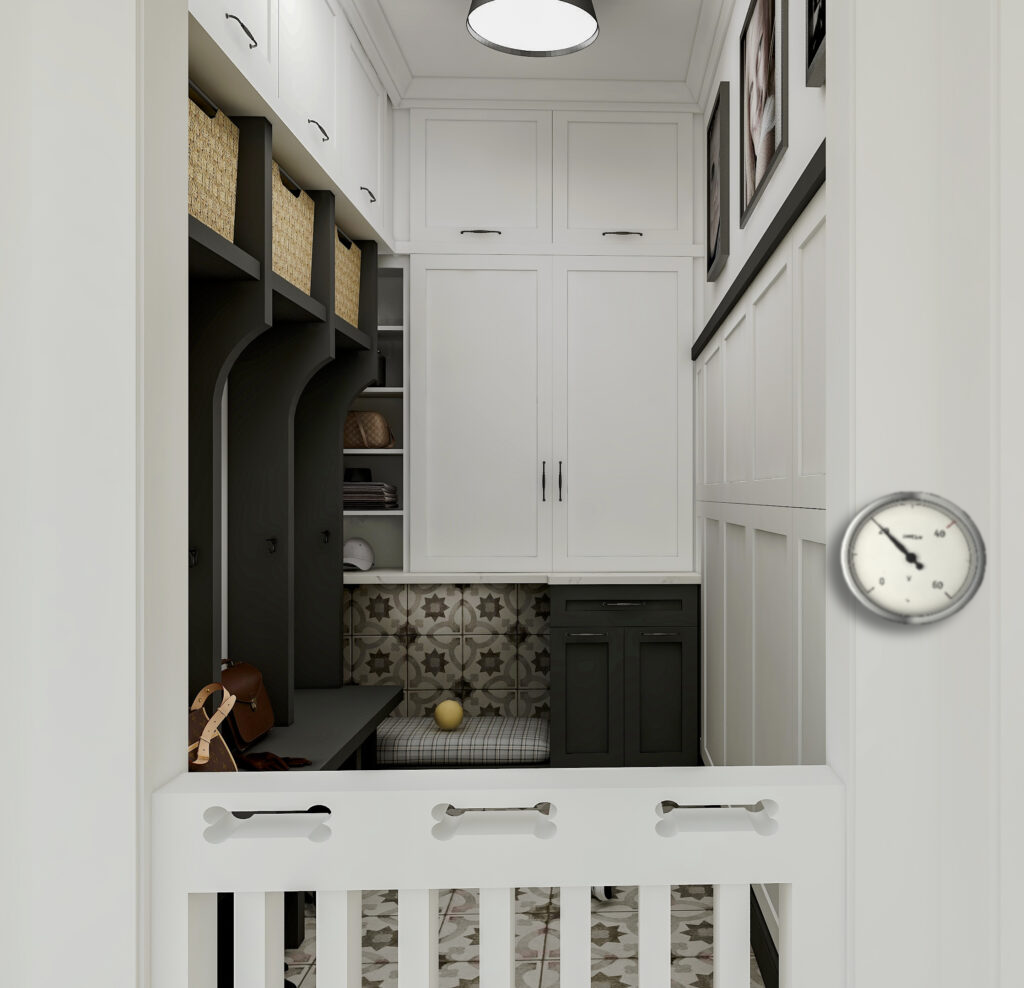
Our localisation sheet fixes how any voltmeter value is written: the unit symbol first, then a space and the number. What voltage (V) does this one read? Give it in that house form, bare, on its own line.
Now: V 20
